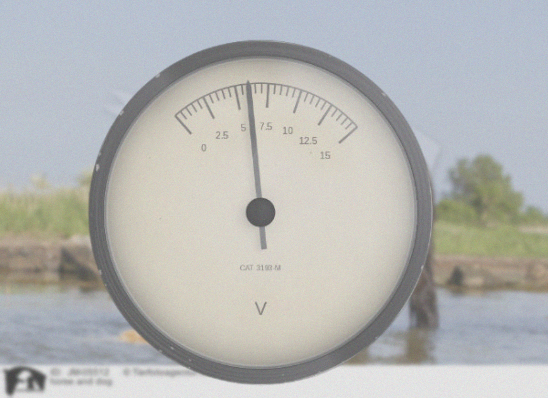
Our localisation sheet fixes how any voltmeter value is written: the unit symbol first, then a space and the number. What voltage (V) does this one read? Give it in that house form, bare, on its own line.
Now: V 6
